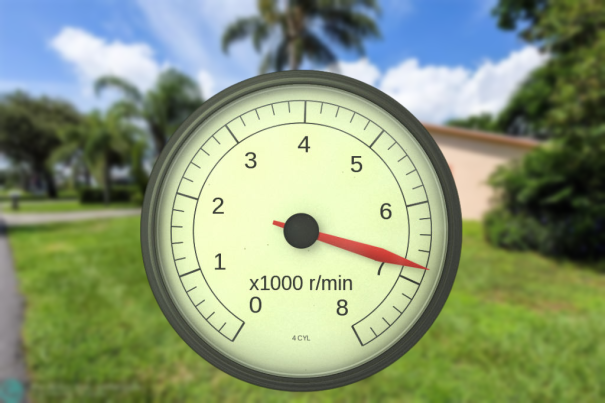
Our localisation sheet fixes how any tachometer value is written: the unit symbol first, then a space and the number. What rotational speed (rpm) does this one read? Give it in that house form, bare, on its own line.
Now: rpm 6800
